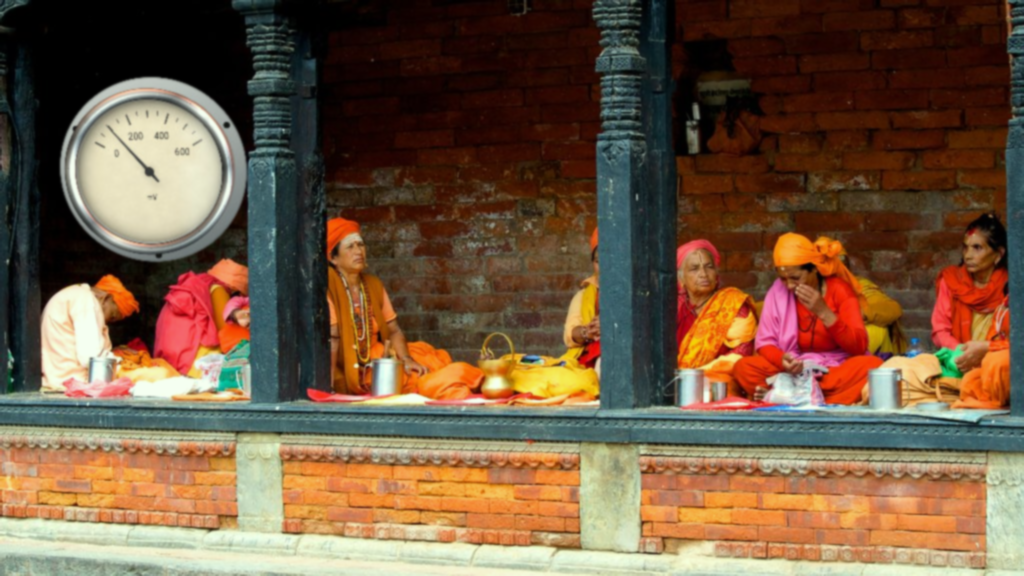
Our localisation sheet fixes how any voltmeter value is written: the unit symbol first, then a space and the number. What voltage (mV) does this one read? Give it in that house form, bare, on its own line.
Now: mV 100
